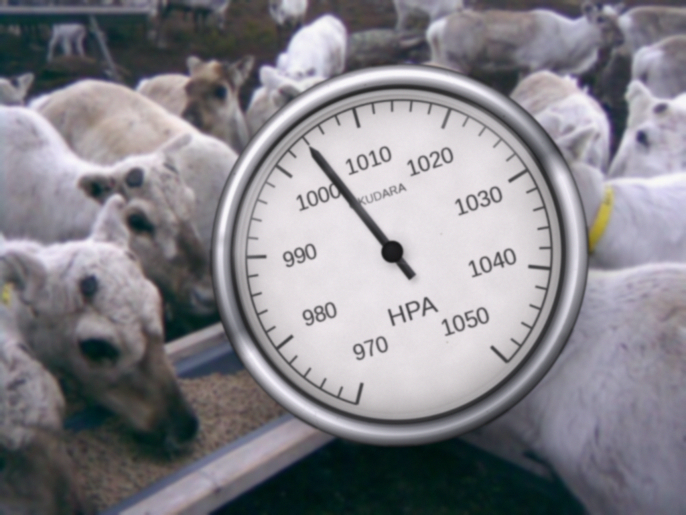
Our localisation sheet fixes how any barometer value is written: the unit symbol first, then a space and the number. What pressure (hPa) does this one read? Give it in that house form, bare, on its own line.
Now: hPa 1004
